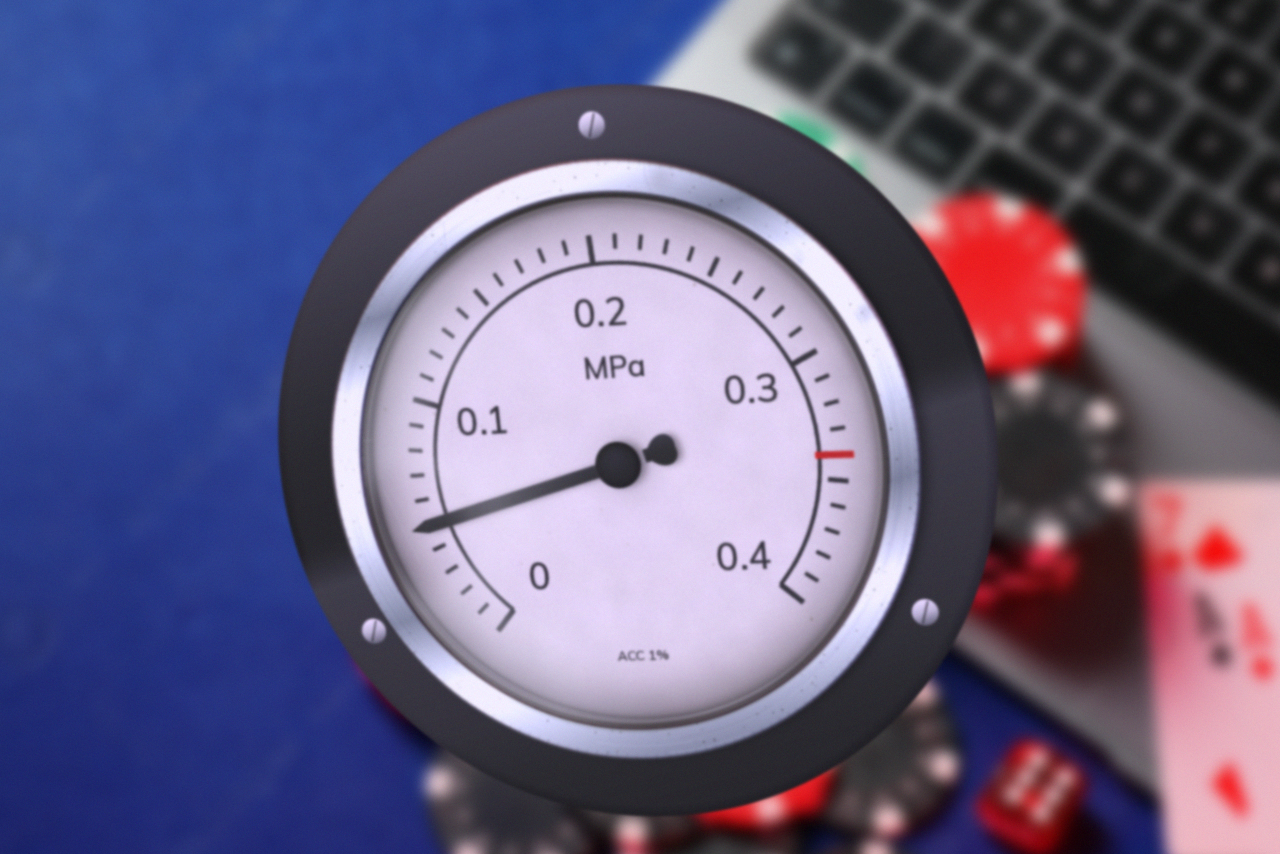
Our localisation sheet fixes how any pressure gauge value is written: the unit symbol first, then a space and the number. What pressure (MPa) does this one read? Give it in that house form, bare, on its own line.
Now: MPa 0.05
